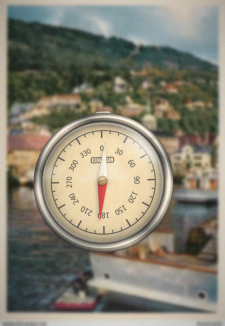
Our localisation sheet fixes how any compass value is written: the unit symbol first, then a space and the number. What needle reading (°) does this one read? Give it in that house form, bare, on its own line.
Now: ° 185
